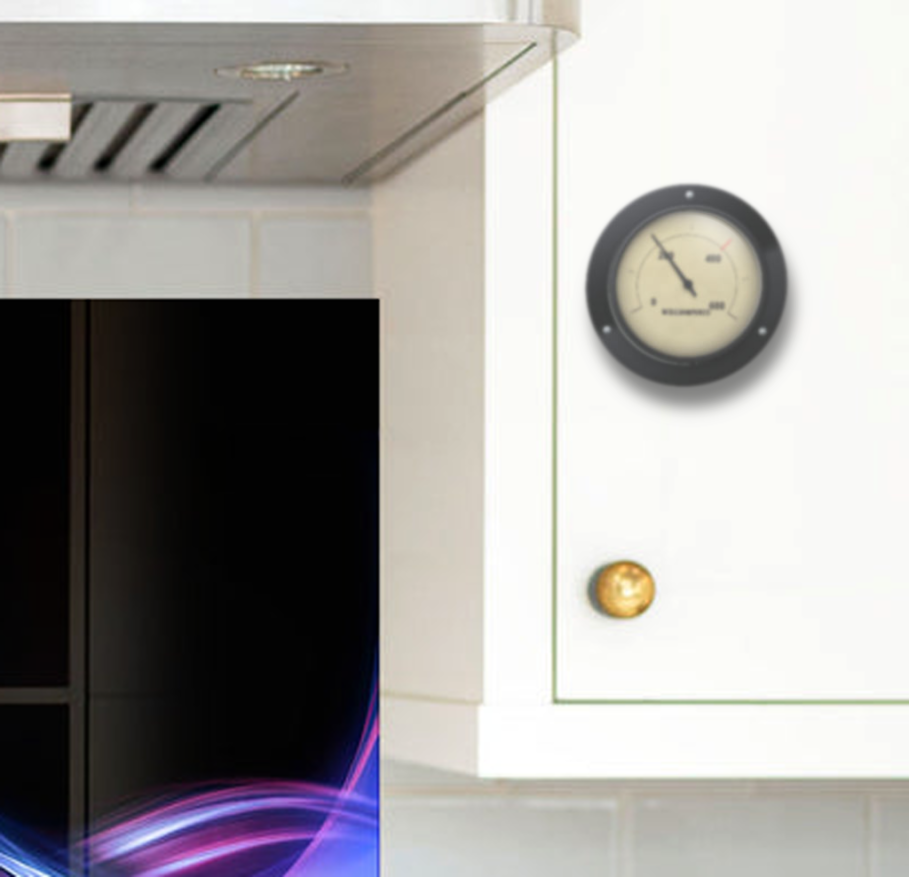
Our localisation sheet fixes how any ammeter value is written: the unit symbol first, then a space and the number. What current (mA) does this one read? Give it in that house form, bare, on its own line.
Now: mA 200
